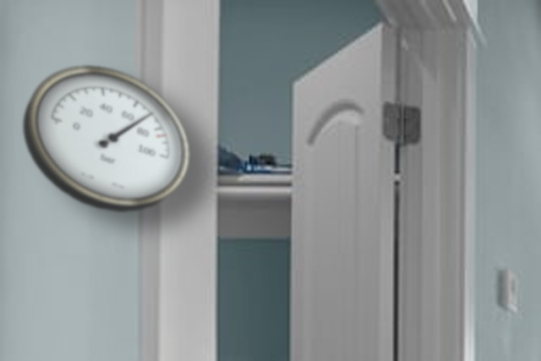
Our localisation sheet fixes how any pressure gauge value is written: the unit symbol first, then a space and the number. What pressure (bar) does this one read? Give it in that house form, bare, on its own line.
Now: bar 70
